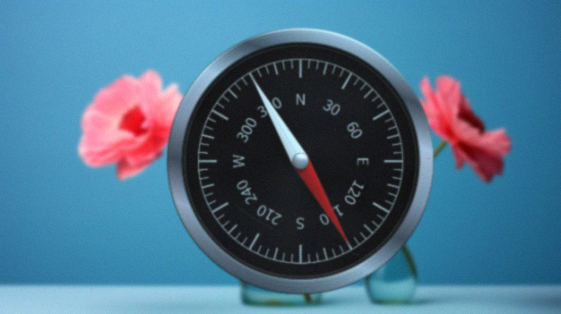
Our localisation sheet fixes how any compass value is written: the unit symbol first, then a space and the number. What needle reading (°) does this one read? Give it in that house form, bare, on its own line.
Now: ° 150
